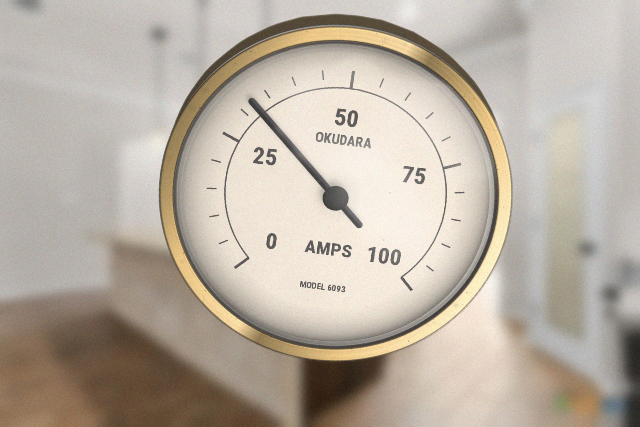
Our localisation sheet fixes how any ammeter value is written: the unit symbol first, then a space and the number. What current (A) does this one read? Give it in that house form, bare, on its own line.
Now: A 32.5
